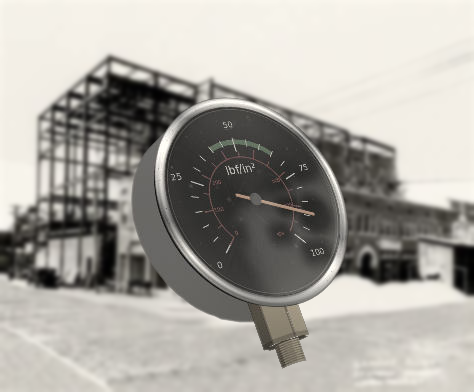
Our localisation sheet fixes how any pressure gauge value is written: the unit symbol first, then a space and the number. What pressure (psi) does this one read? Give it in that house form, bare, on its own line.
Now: psi 90
